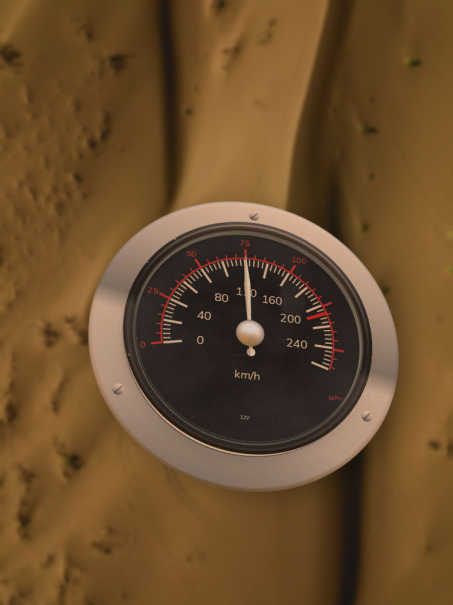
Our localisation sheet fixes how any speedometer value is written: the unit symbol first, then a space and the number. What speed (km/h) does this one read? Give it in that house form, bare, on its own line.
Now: km/h 120
